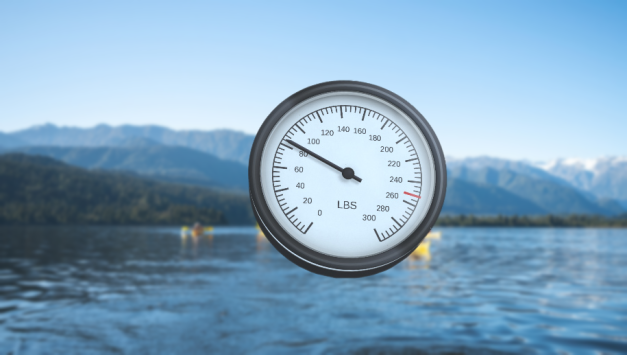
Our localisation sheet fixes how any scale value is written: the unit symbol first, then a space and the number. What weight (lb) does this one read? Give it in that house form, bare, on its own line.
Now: lb 84
